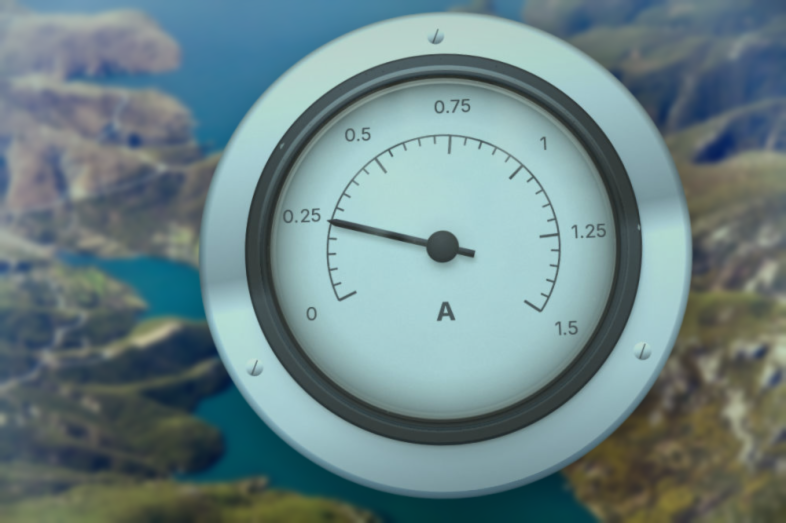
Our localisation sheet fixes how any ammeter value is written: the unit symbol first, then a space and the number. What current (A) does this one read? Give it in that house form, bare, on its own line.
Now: A 0.25
